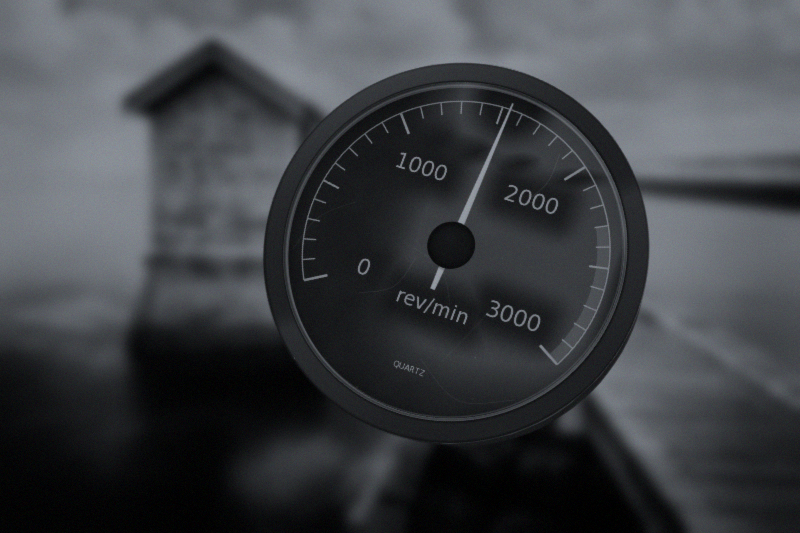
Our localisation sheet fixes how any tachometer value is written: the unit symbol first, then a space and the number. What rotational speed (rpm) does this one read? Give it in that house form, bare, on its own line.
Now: rpm 1550
